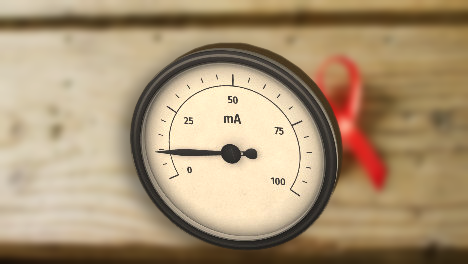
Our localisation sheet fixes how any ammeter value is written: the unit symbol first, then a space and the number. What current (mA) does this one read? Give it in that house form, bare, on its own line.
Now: mA 10
